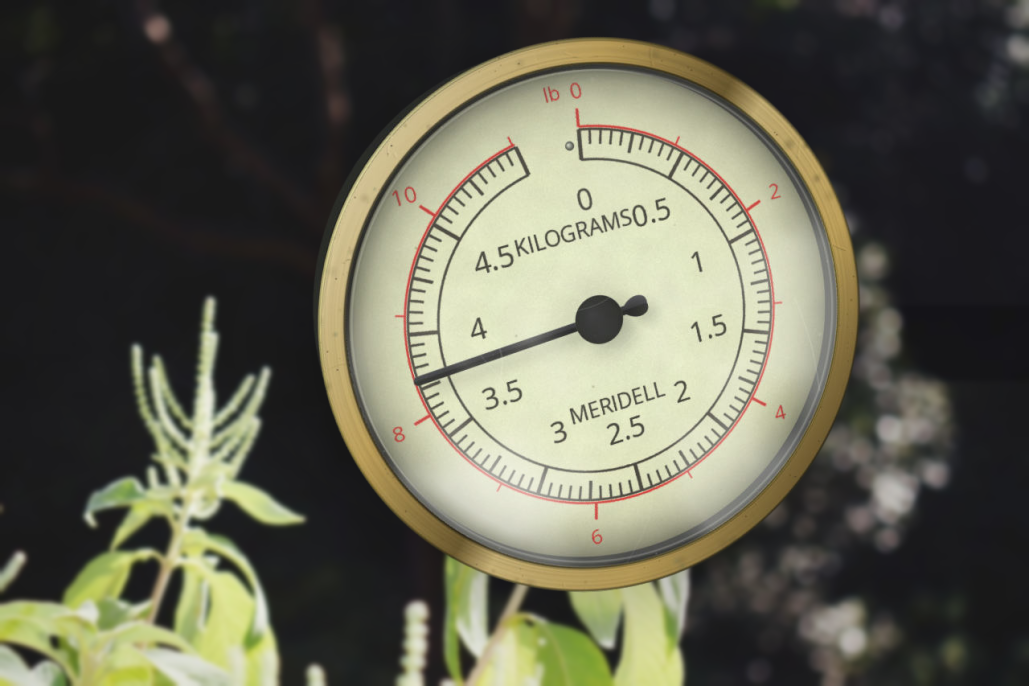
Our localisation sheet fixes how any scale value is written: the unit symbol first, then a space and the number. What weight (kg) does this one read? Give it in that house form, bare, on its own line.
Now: kg 3.8
